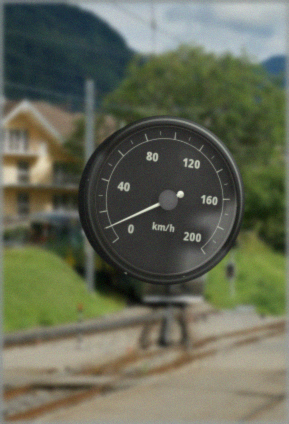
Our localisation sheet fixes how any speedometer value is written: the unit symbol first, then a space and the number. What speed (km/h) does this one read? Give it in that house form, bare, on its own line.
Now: km/h 10
